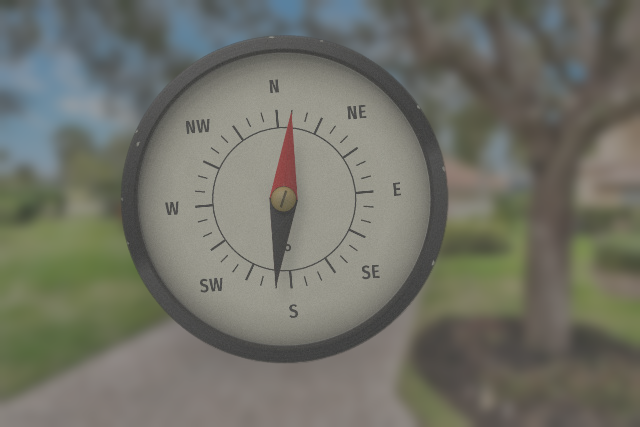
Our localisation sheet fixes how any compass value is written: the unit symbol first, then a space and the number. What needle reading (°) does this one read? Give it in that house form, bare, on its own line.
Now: ° 10
